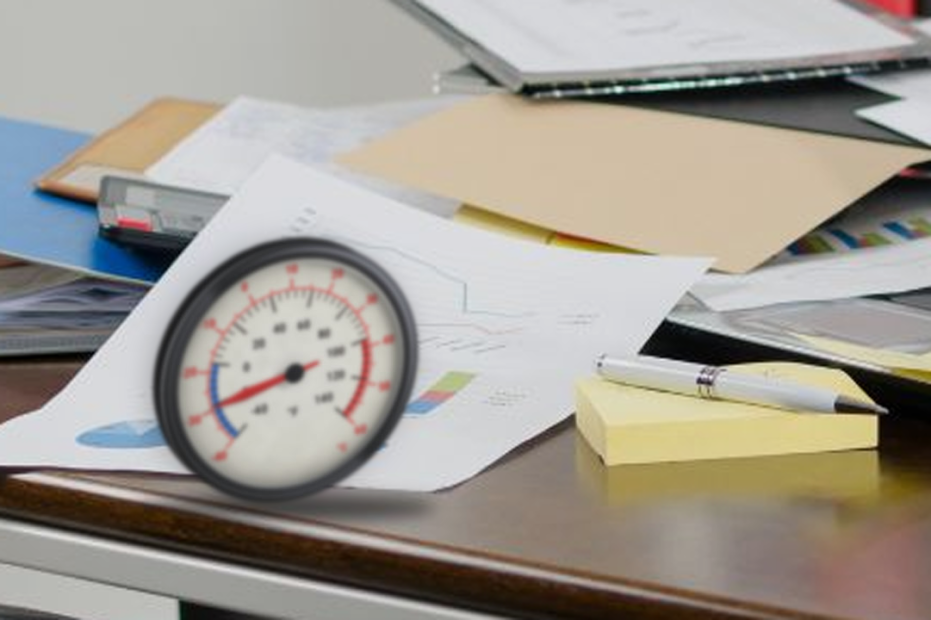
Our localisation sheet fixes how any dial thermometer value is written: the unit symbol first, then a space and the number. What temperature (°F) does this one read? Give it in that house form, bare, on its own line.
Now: °F -20
